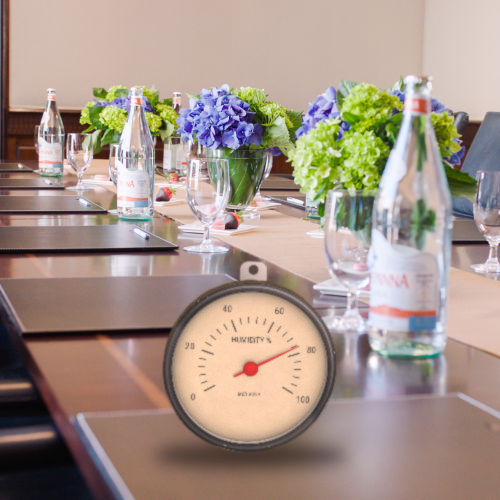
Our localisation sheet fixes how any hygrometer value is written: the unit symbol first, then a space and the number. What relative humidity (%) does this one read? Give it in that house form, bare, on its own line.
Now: % 76
